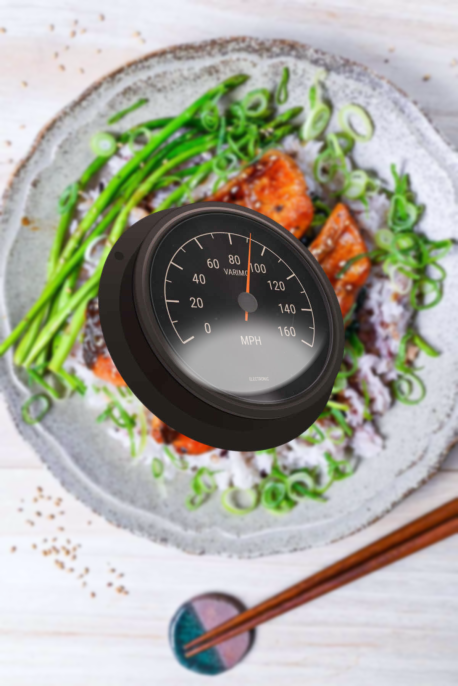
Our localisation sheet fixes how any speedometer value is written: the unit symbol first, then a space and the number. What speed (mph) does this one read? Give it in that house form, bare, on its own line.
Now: mph 90
